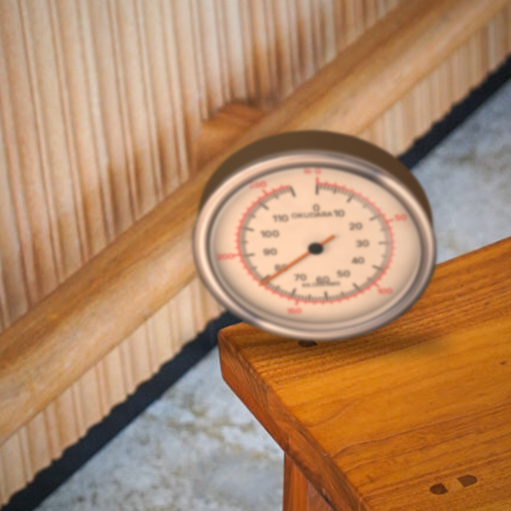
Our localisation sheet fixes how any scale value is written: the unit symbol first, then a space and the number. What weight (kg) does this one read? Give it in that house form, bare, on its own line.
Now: kg 80
